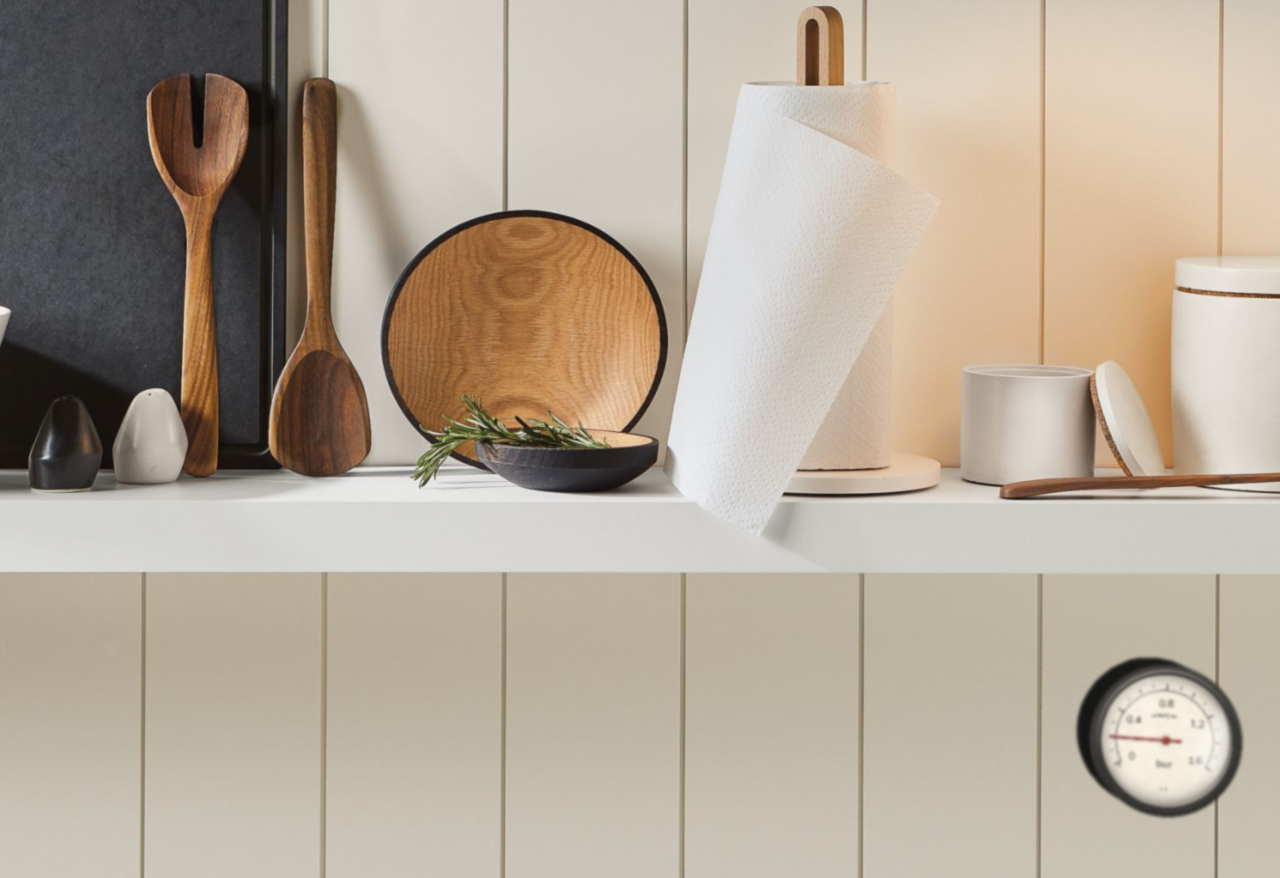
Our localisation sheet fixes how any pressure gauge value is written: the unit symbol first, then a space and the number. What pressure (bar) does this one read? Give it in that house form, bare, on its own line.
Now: bar 0.2
